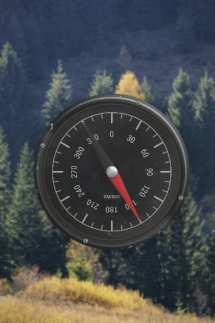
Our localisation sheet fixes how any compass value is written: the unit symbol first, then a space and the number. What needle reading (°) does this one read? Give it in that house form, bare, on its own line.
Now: ° 150
